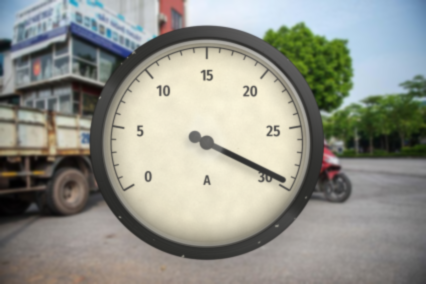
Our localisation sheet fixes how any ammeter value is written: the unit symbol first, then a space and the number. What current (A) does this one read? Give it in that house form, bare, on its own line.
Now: A 29.5
